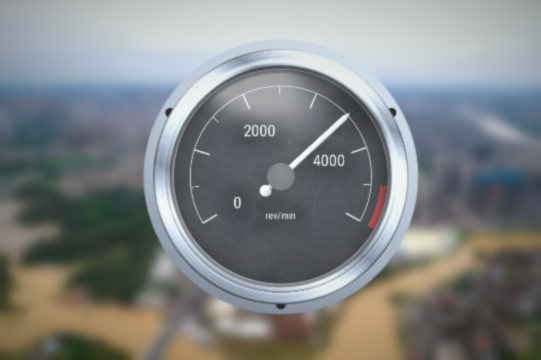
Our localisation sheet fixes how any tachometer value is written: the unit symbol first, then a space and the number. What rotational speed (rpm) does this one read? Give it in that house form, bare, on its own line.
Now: rpm 3500
